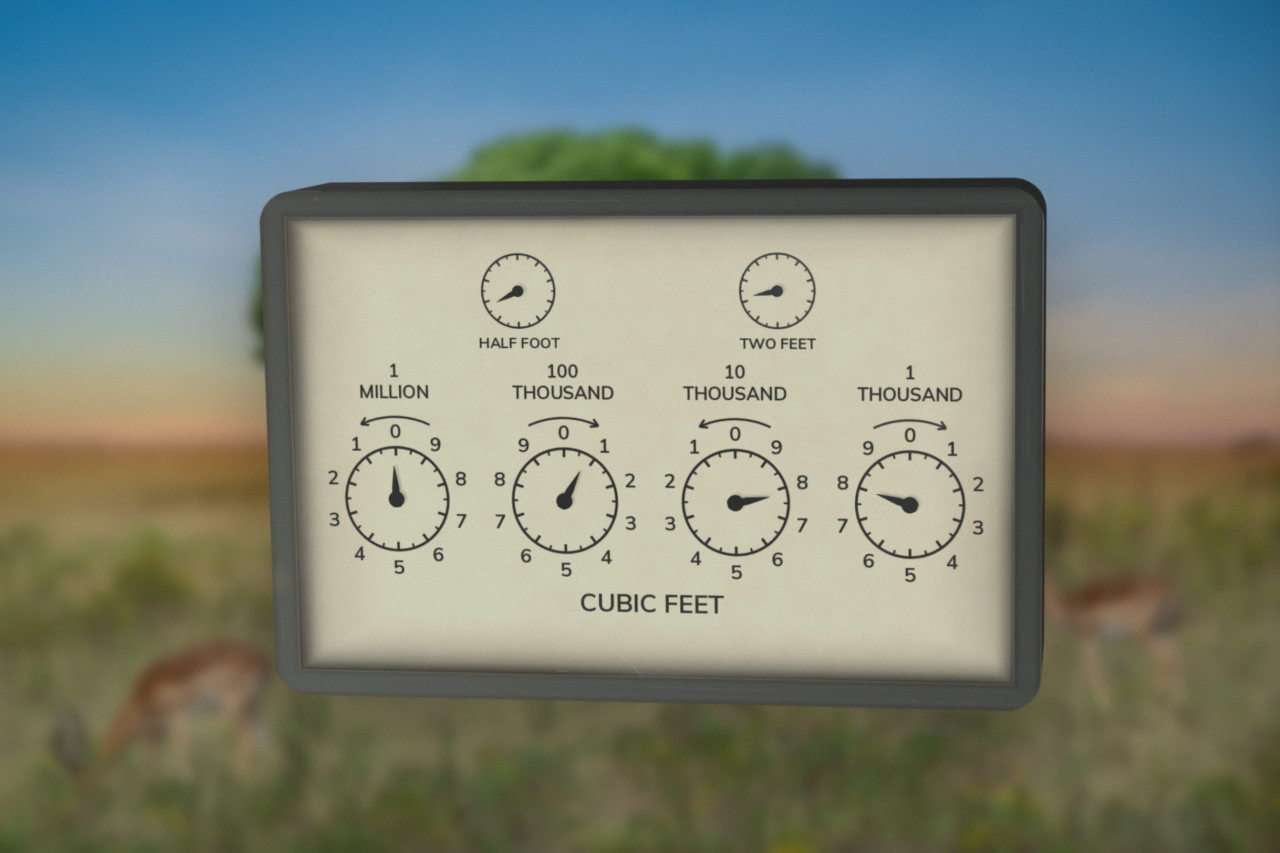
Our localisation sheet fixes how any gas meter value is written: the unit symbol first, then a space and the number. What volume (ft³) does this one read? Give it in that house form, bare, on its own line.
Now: ft³ 7800
